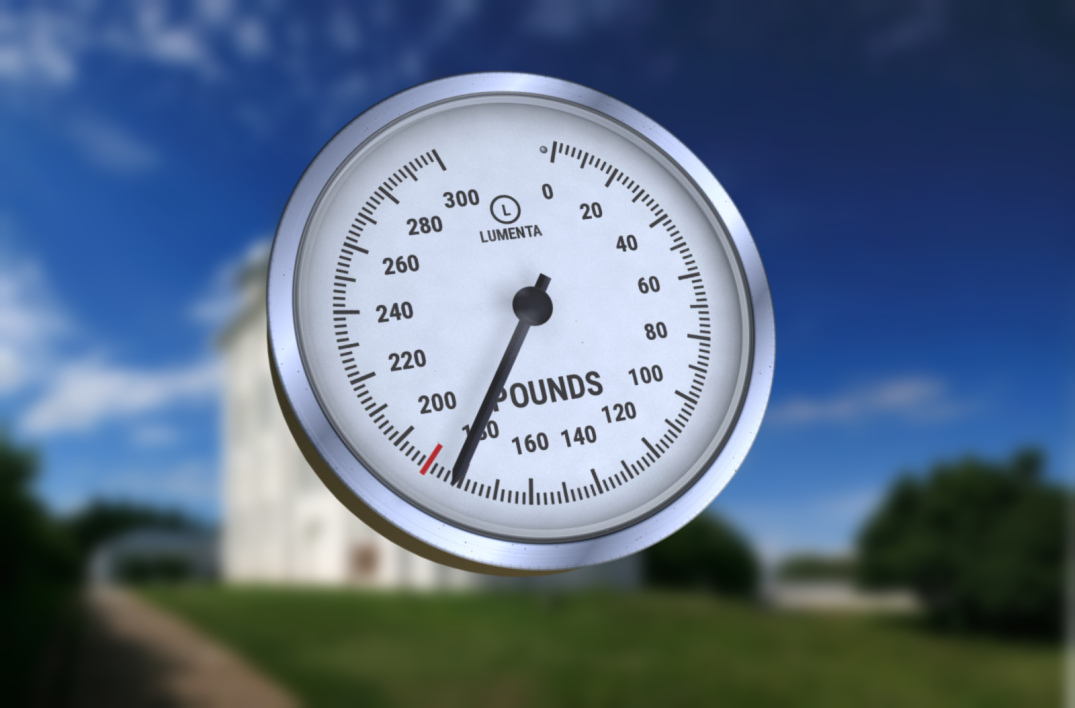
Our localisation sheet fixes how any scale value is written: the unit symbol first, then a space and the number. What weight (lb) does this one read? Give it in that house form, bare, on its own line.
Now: lb 182
